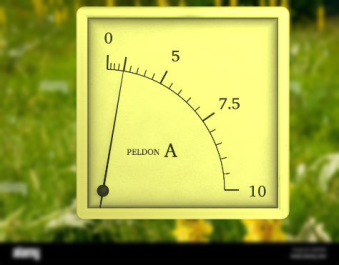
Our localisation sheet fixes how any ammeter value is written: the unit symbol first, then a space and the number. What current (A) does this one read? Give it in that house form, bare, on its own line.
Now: A 2.5
